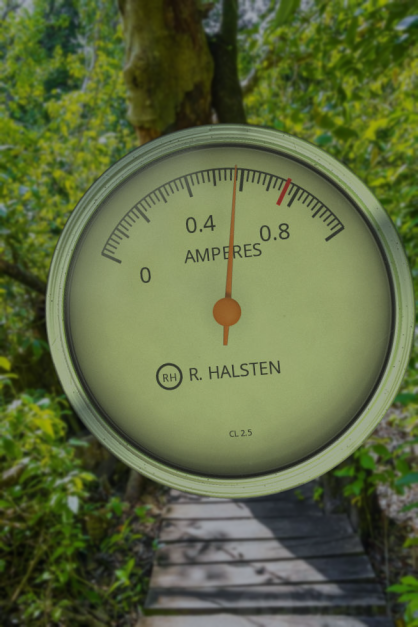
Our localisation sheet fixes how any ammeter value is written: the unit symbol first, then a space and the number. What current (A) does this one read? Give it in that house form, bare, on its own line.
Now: A 0.58
